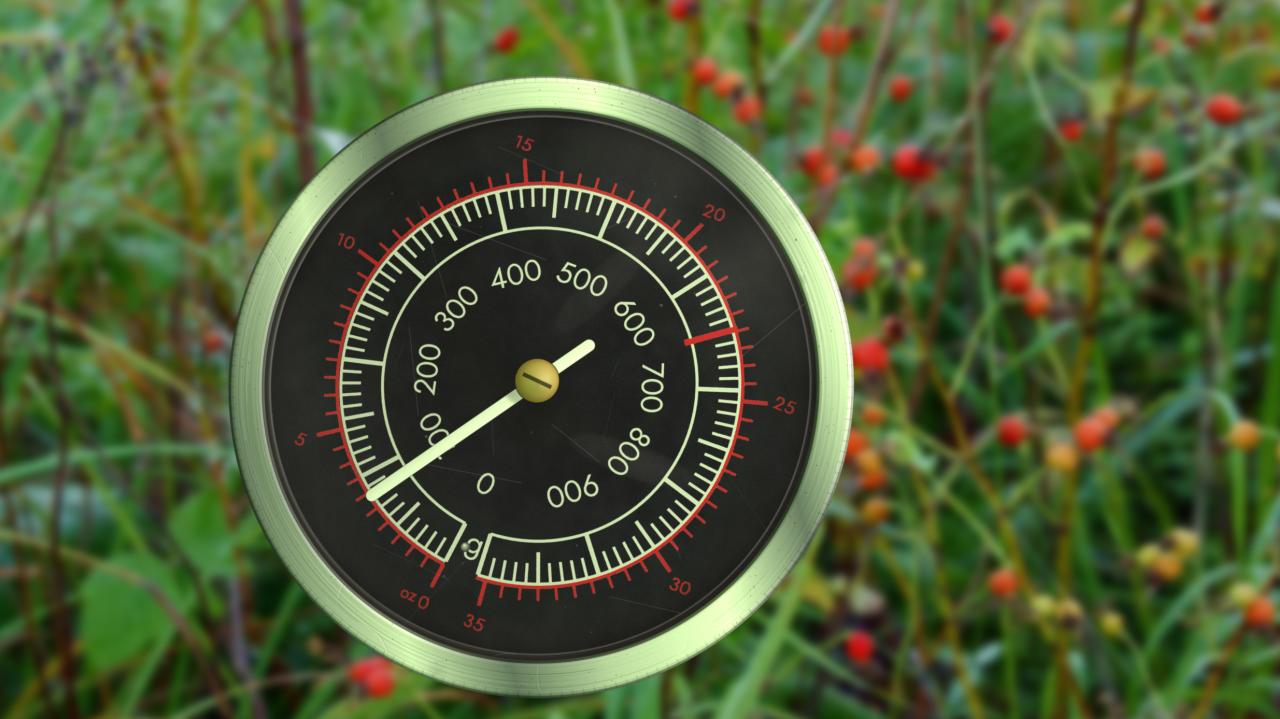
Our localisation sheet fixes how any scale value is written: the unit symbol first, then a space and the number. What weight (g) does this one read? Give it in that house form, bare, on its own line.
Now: g 80
